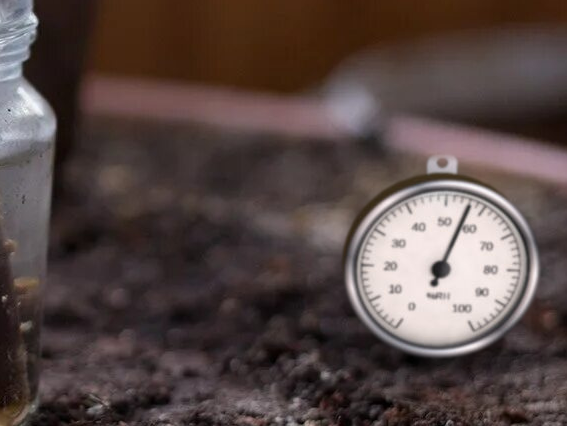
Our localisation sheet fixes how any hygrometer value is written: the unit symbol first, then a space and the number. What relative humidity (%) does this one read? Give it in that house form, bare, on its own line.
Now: % 56
